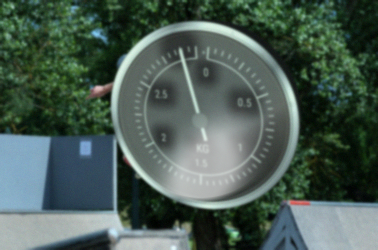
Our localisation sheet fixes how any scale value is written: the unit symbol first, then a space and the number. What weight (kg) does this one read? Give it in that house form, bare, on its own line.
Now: kg 2.9
